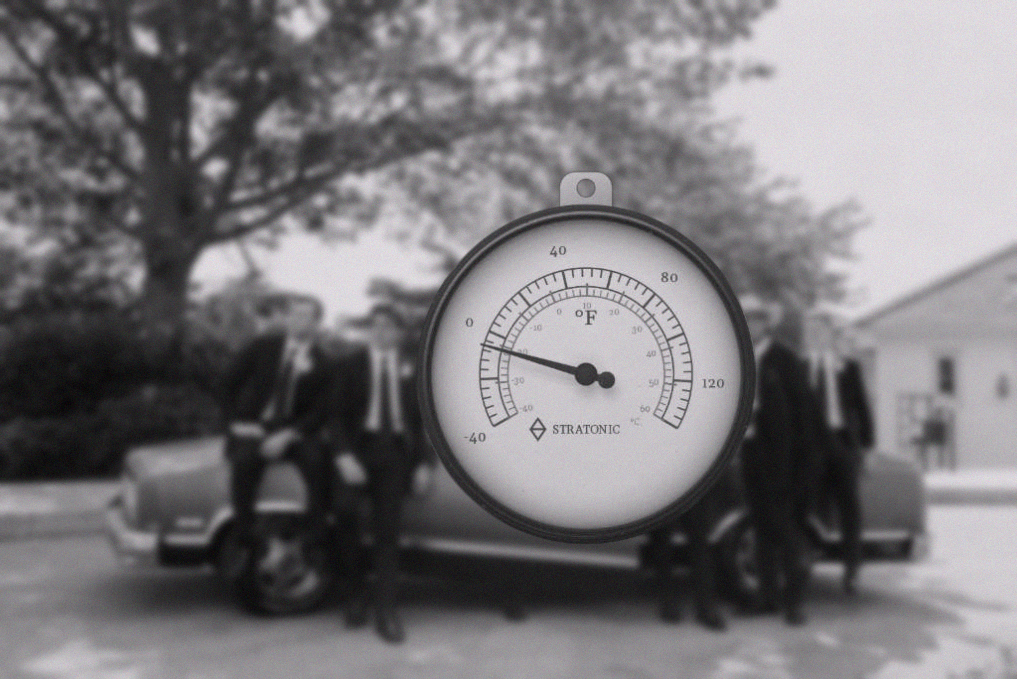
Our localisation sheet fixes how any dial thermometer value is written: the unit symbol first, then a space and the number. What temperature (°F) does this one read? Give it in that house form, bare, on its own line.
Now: °F -6
